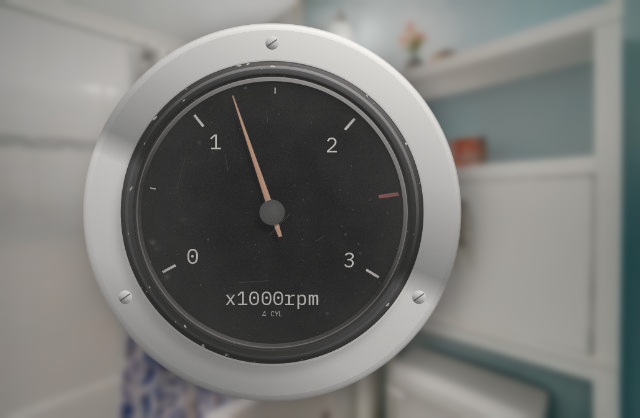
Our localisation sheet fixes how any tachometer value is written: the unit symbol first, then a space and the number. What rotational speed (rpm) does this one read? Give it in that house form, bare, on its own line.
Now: rpm 1250
